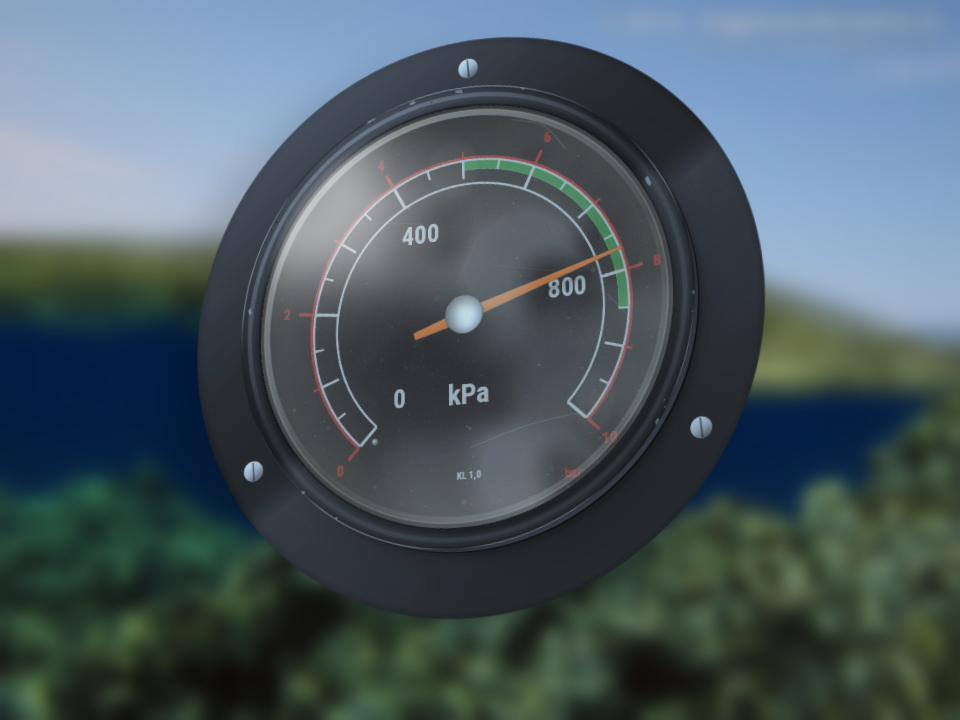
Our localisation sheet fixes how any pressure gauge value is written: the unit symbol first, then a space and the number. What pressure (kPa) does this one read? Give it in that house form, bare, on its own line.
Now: kPa 775
